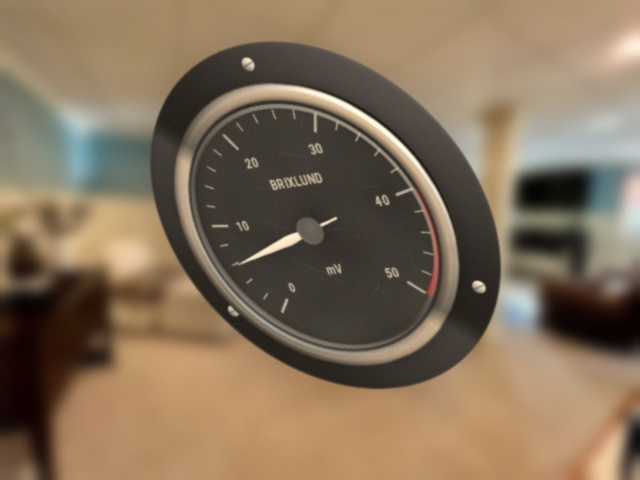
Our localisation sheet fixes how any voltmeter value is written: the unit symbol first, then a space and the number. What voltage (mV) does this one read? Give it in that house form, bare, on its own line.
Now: mV 6
